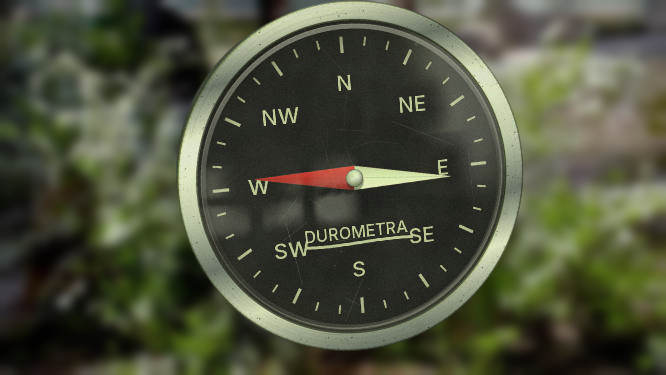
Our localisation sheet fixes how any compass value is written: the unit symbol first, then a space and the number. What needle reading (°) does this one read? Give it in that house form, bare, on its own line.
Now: ° 275
